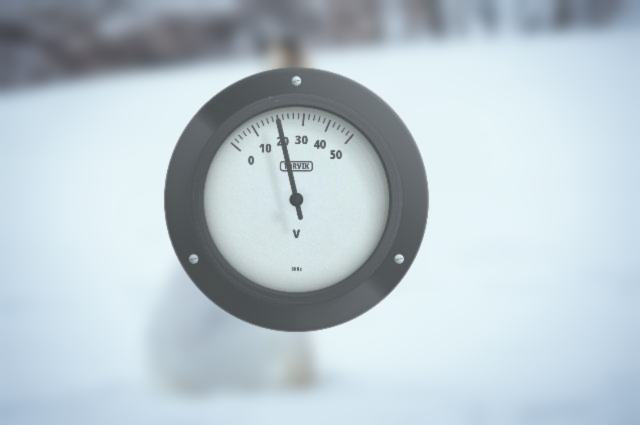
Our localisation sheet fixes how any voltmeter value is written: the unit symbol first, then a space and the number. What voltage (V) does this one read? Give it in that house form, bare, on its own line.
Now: V 20
